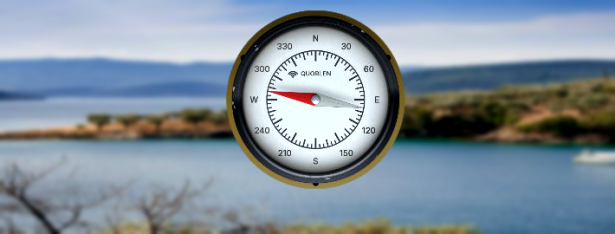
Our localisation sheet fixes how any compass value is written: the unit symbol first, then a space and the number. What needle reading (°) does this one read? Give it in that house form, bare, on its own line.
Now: ° 280
